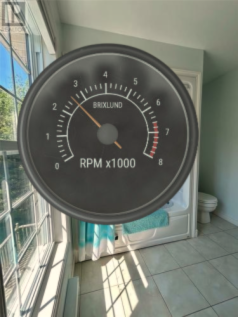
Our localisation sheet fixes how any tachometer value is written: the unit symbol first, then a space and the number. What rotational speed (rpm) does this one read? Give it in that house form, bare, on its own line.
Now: rpm 2600
